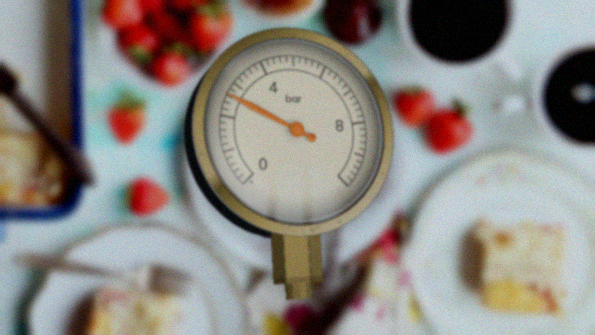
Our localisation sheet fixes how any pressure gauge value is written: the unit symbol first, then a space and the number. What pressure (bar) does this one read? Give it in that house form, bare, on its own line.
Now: bar 2.6
